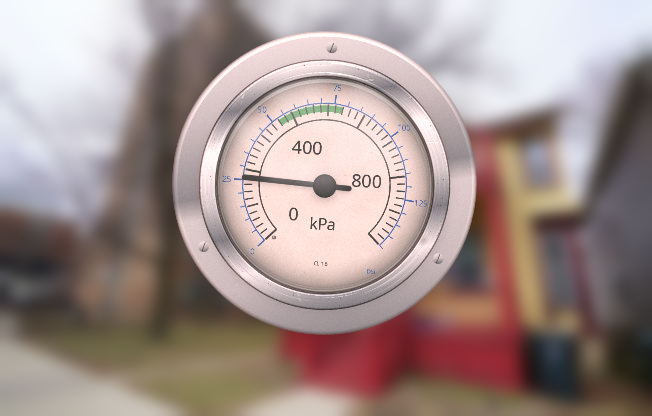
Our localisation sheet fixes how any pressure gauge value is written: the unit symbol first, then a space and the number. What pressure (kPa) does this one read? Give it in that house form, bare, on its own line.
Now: kPa 180
